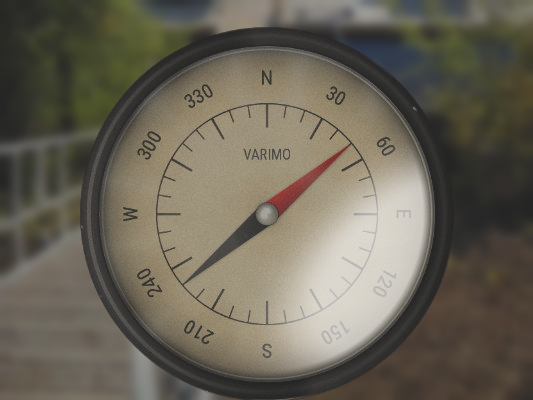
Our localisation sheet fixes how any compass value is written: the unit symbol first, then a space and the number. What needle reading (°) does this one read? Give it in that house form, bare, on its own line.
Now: ° 50
